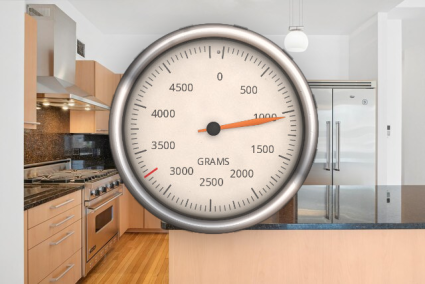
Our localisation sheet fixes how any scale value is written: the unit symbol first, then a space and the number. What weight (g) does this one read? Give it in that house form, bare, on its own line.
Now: g 1050
